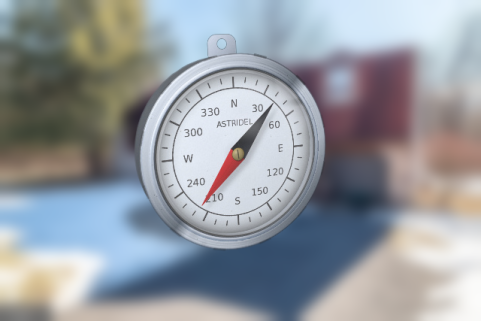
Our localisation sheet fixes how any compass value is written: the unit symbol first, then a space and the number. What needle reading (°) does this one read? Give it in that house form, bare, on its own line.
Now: ° 220
